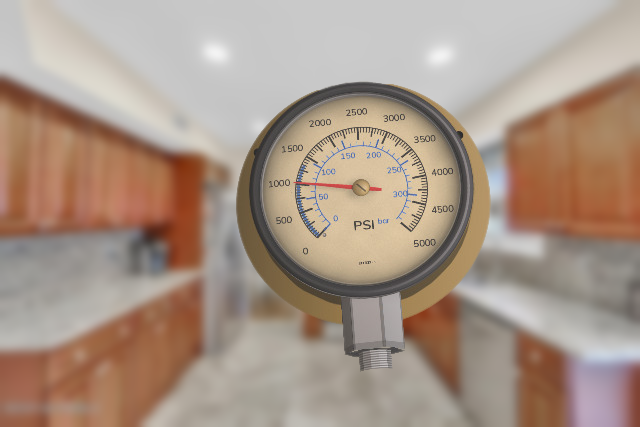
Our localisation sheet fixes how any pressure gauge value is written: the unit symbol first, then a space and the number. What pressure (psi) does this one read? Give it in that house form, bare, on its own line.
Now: psi 1000
